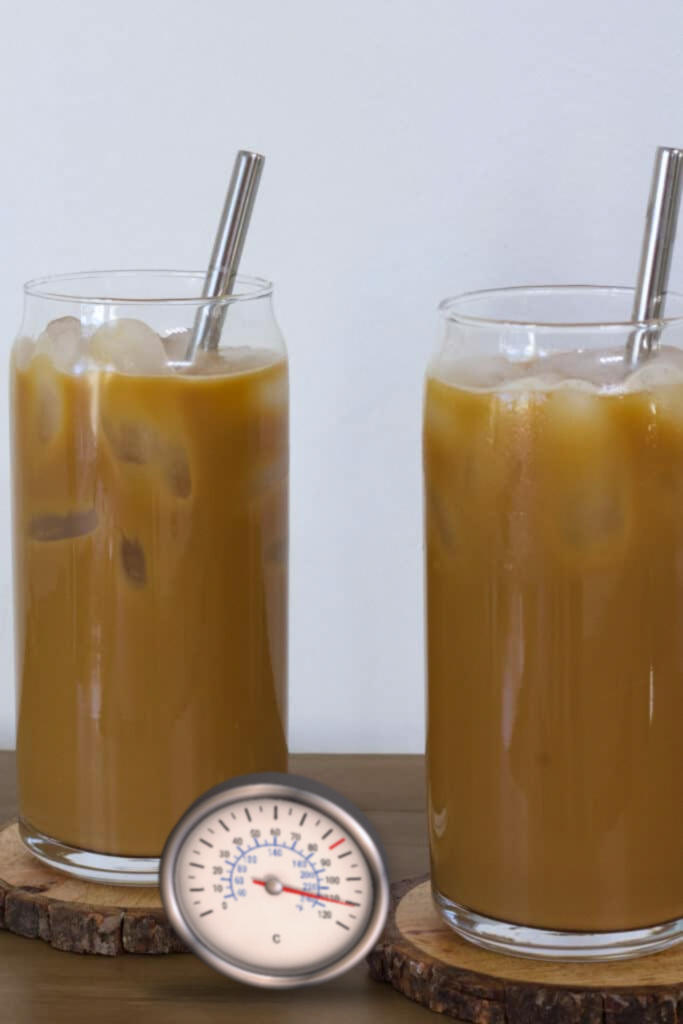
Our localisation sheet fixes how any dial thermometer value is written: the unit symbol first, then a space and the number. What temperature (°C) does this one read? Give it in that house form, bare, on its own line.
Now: °C 110
